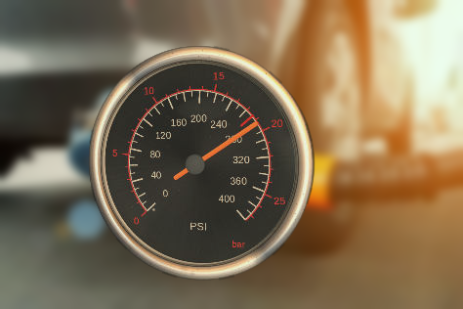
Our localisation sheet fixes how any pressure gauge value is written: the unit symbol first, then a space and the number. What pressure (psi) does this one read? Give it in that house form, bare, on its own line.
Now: psi 280
